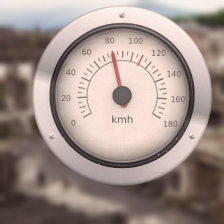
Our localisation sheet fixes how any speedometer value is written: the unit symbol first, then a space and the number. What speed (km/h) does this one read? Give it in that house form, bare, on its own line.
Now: km/h 80
